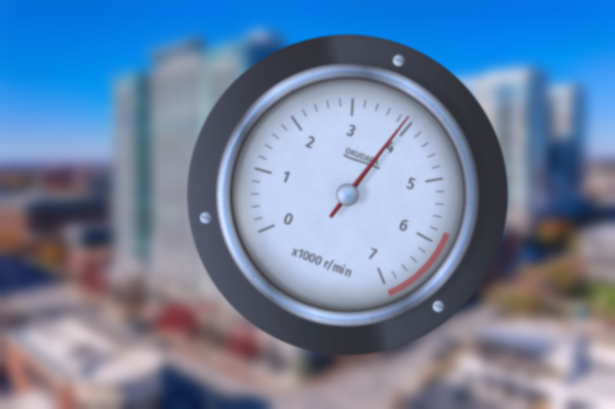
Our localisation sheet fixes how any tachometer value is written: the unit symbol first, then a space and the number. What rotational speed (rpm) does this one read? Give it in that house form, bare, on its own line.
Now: rpm 3900
